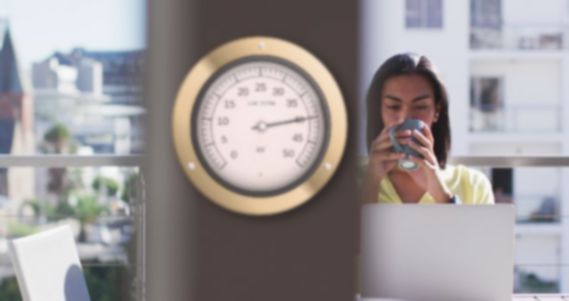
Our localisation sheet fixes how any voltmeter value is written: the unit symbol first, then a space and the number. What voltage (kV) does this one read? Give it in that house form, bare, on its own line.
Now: kV 40
